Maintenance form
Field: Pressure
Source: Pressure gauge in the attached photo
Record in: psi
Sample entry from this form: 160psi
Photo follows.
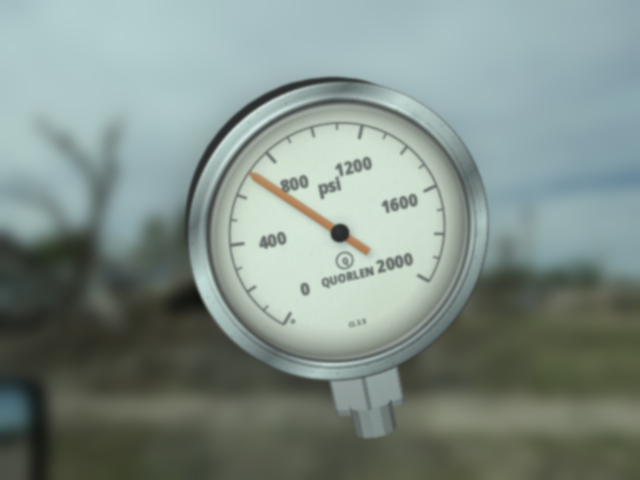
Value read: 700psi
